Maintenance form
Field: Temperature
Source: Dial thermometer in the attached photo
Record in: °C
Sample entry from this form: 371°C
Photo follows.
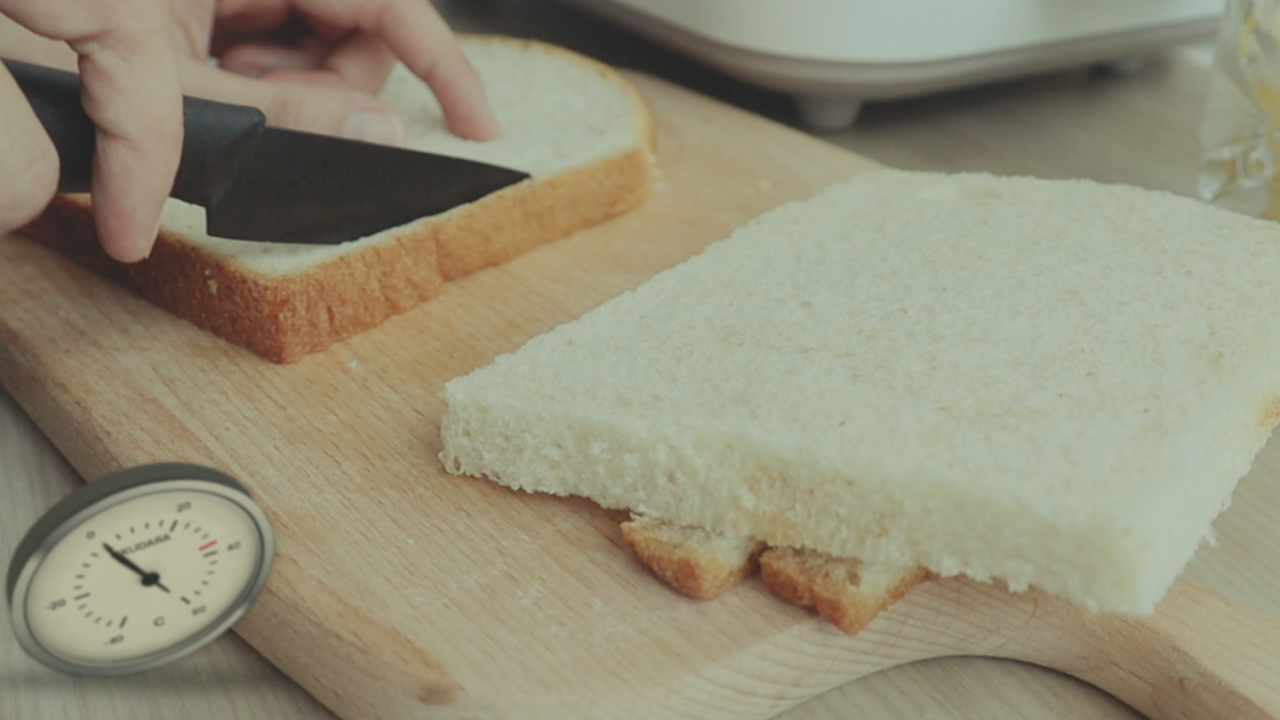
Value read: 0°C
